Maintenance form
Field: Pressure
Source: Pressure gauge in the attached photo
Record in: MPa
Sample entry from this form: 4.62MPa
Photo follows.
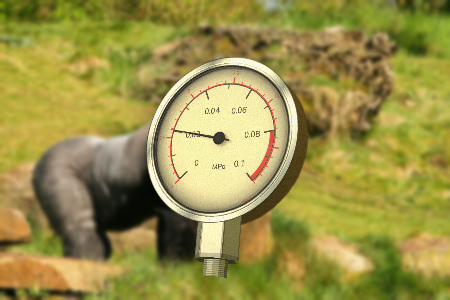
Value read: 0.02MPa
